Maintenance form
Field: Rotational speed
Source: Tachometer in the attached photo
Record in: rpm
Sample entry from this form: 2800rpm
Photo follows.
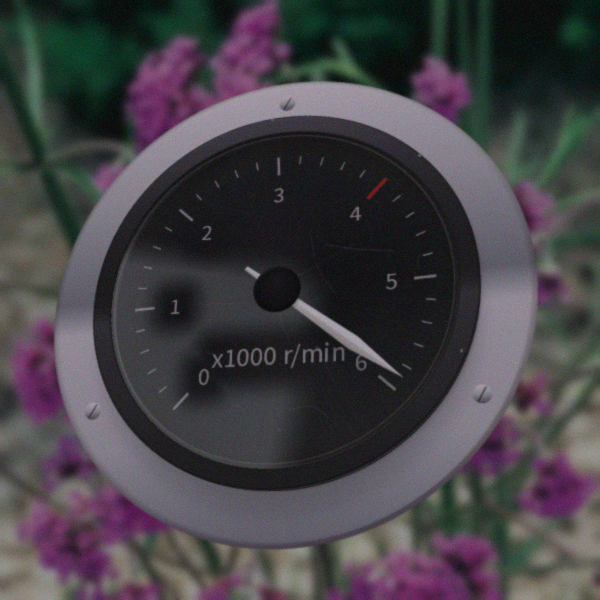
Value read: 5900rpm
